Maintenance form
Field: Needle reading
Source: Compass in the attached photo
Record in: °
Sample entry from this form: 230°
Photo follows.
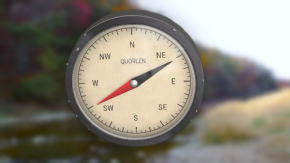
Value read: 240°
